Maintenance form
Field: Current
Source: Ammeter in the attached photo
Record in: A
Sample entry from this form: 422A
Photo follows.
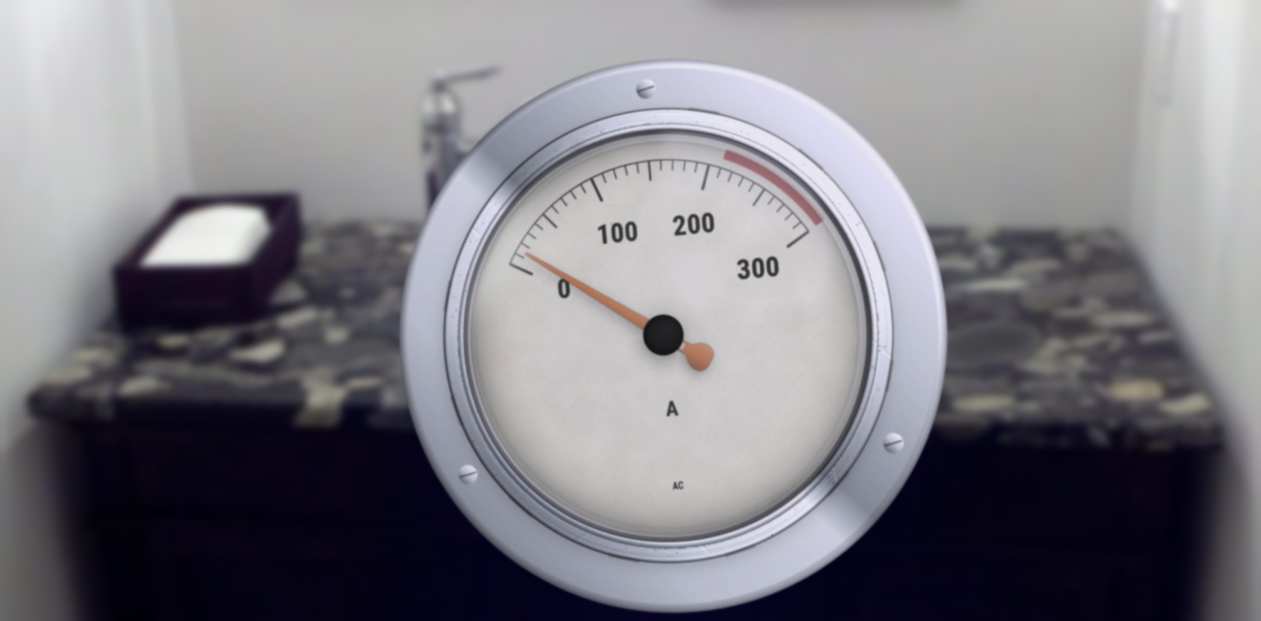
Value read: 15A
